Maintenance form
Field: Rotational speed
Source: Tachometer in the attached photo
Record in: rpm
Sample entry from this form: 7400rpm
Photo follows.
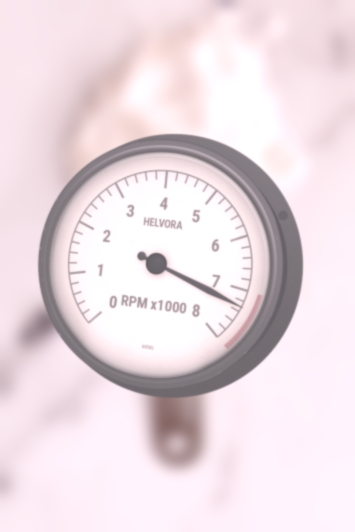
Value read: 7300rpm
